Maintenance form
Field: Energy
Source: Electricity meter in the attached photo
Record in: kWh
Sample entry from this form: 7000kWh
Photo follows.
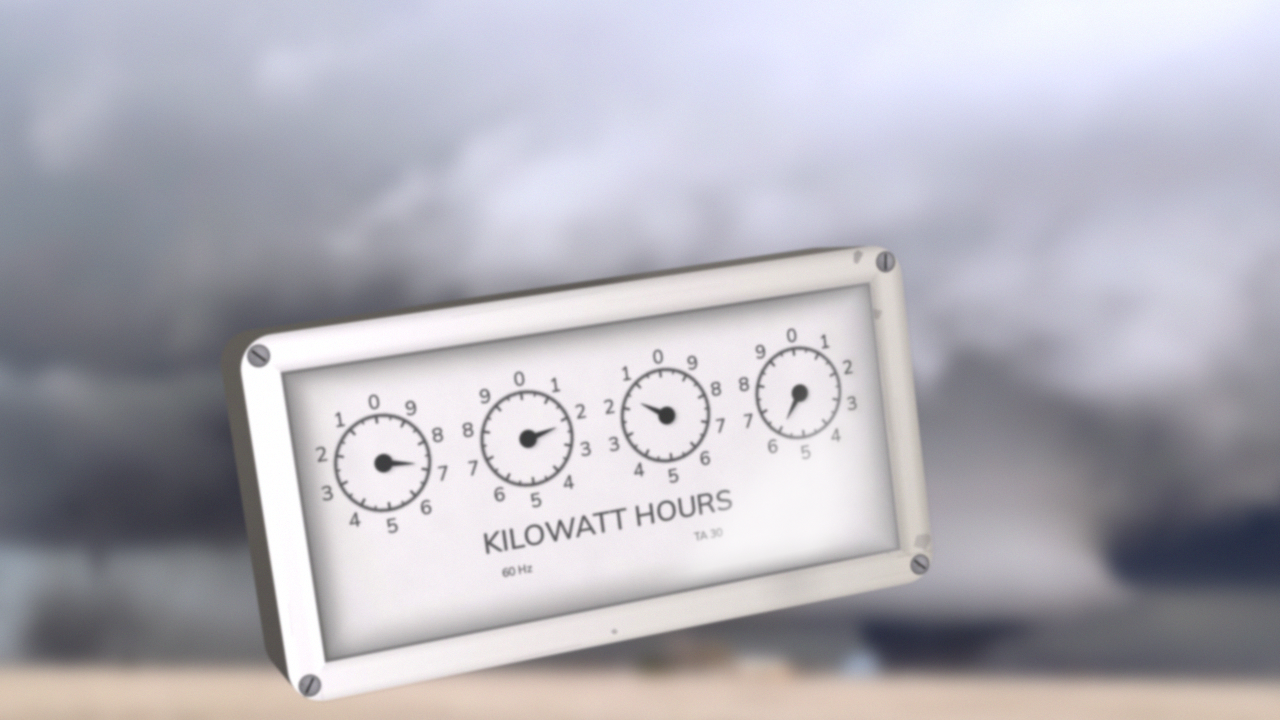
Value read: 7216kWh
